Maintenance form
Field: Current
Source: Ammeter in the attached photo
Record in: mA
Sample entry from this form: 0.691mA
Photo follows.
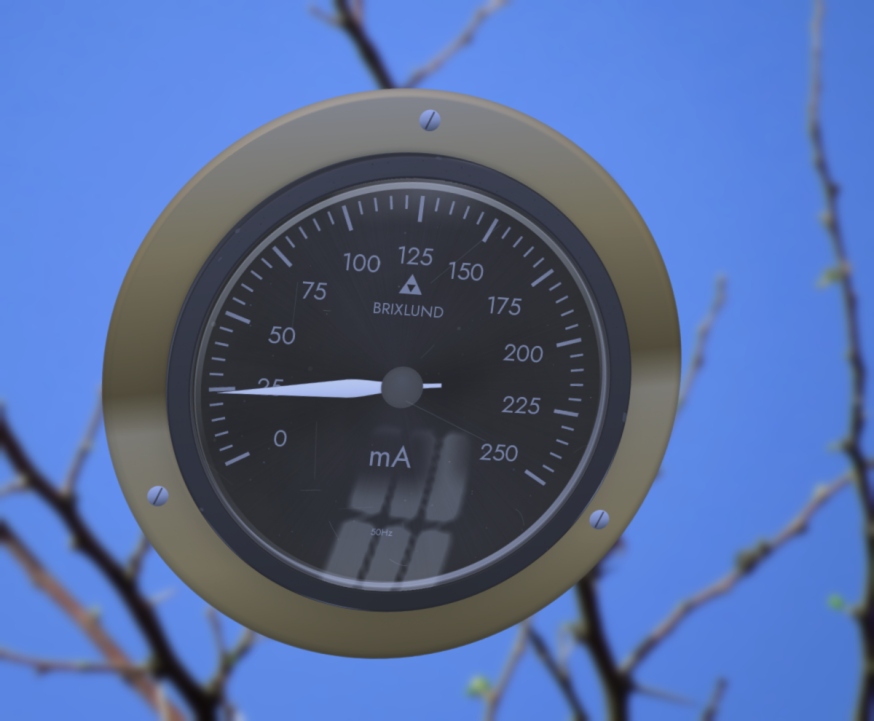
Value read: 25mA
